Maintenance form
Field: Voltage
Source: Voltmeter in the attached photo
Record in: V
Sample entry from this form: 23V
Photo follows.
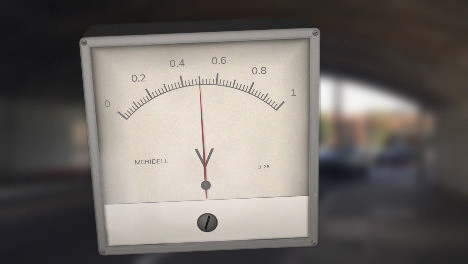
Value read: 0.5V
